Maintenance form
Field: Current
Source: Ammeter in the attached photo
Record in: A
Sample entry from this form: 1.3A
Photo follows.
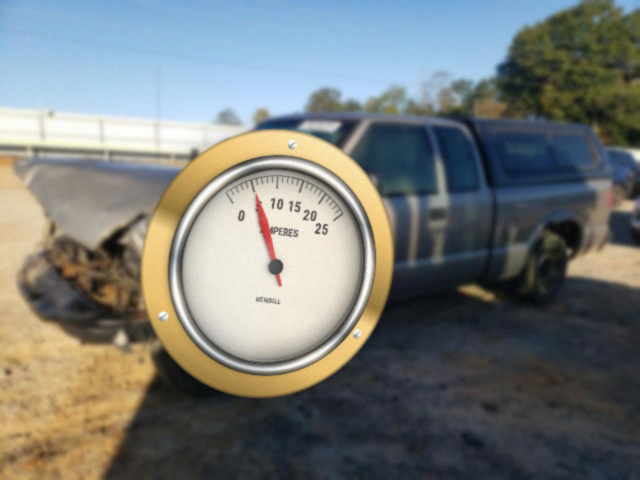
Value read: 5A
